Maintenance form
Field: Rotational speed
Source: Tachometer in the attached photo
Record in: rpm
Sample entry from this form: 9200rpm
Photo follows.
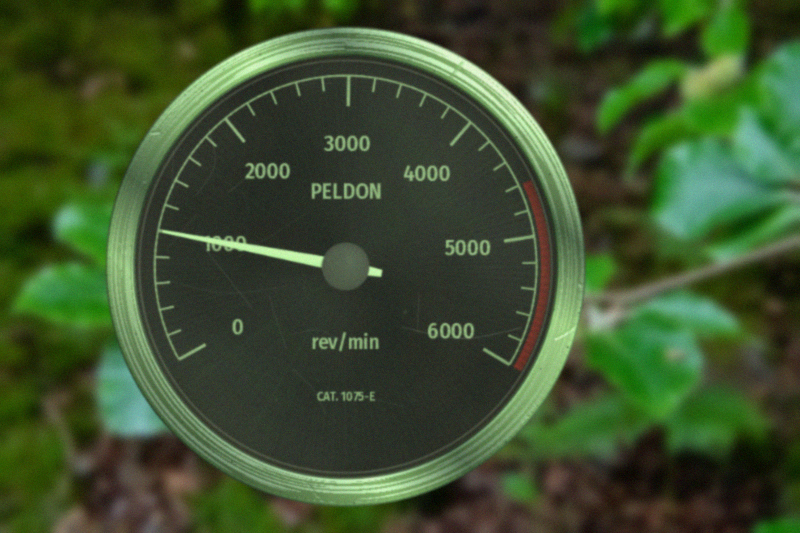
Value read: 1000rpm
